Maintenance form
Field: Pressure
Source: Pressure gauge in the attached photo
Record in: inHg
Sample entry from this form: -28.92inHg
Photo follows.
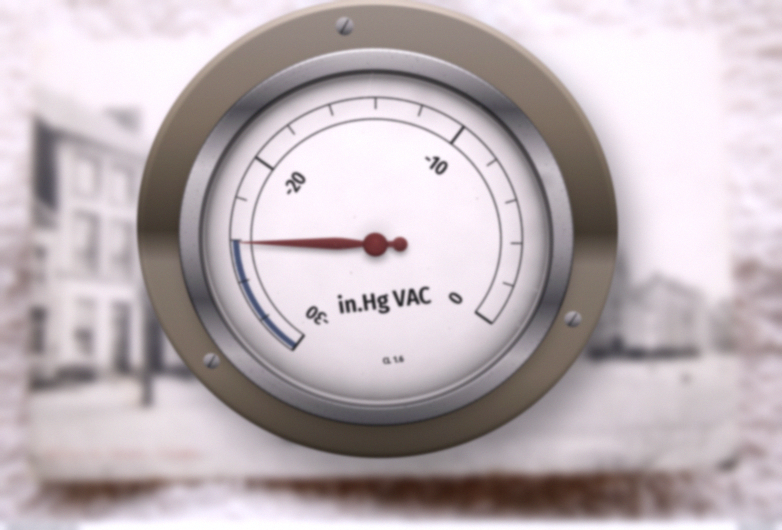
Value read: -24inHg
